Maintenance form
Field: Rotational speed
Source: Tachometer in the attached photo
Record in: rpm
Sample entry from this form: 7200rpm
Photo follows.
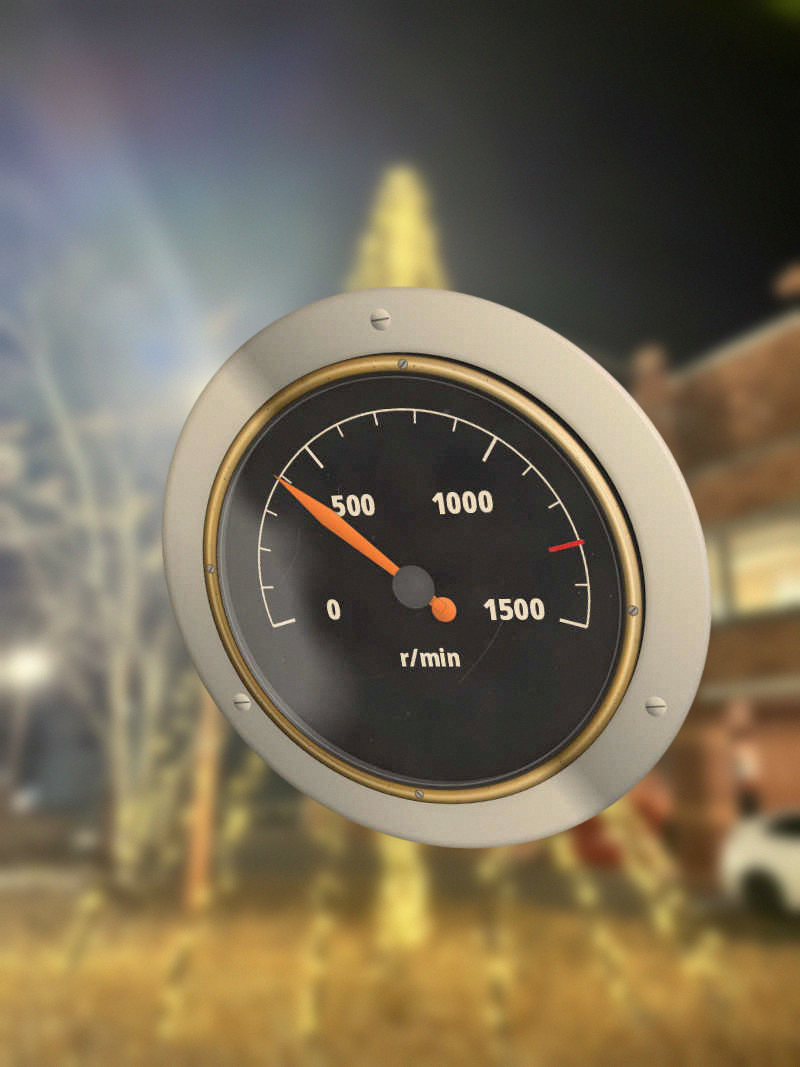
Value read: 400rpm
